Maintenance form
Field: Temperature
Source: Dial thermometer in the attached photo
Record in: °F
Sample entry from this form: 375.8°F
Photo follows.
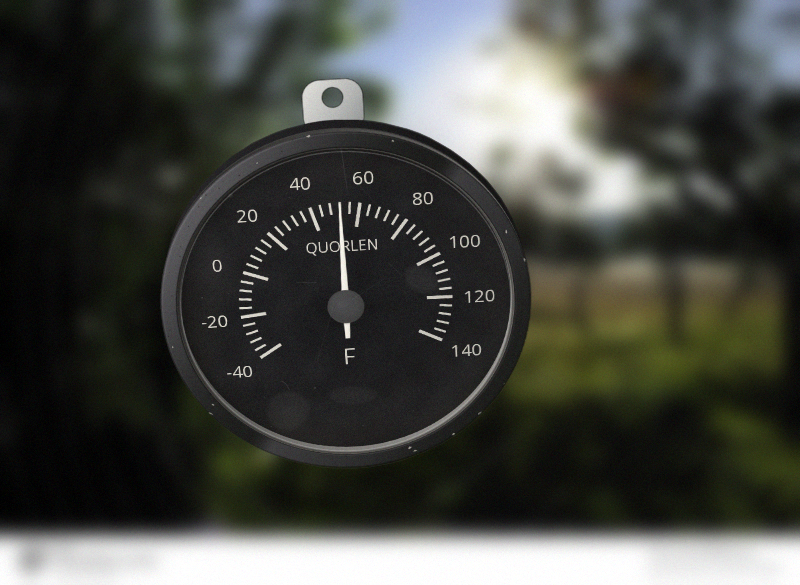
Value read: 52°F
